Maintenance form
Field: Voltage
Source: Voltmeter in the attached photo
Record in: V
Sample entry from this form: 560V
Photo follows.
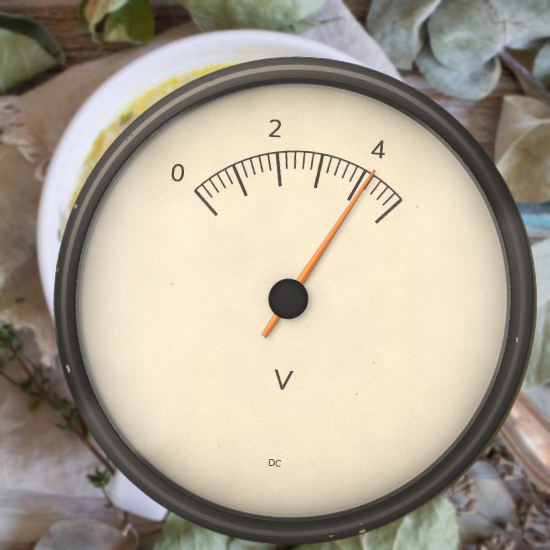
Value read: 4.2V
